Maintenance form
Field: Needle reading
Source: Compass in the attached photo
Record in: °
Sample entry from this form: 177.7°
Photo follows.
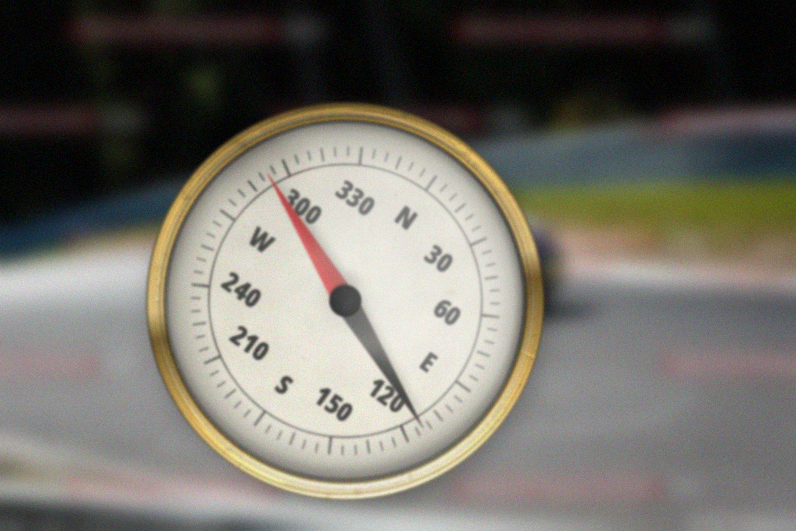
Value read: 292.5°
